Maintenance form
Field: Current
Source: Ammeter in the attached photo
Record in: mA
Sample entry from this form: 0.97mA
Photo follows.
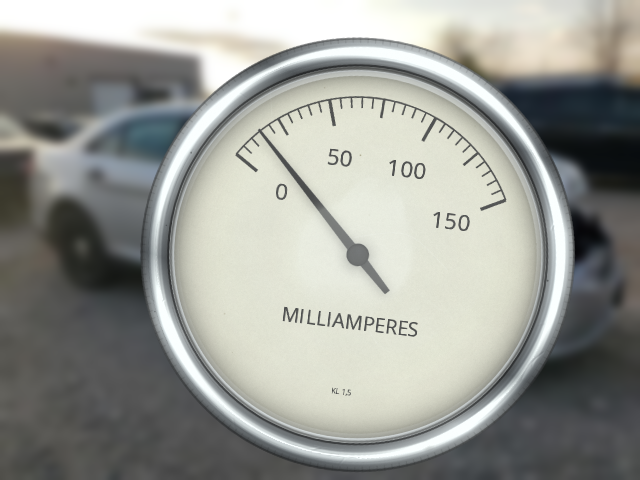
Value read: 15mA
